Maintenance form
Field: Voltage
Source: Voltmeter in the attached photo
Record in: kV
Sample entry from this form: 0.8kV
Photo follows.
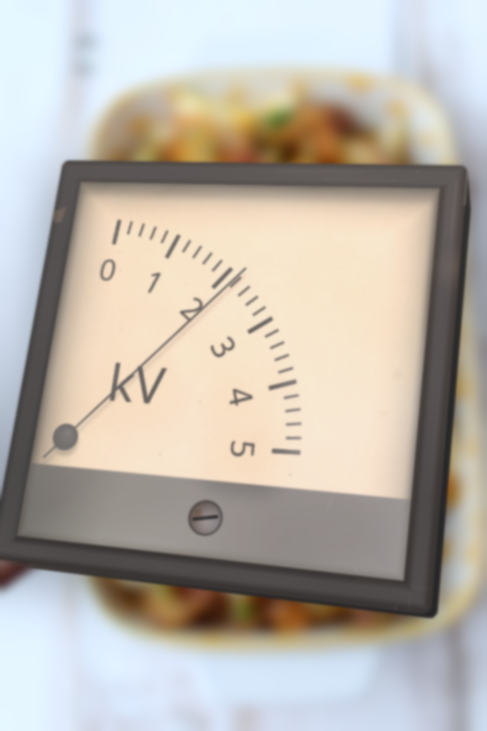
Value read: 2.2kV
